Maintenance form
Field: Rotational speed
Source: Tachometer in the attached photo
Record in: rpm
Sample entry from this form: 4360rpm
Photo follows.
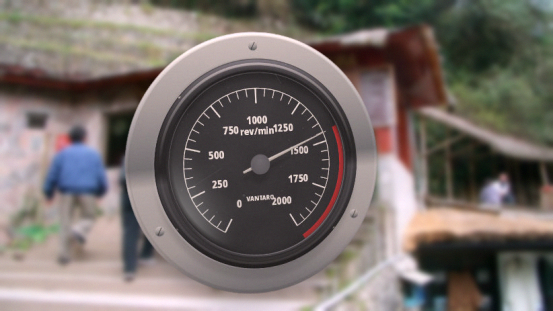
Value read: 1450rpm
